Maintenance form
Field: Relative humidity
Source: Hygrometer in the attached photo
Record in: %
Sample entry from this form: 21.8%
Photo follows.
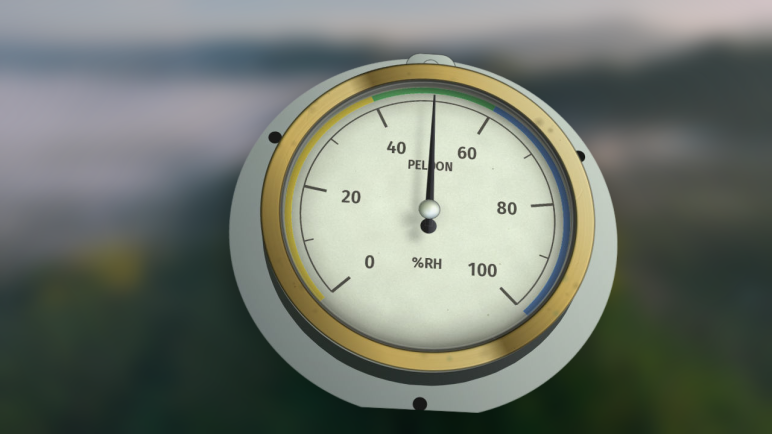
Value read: 50%
